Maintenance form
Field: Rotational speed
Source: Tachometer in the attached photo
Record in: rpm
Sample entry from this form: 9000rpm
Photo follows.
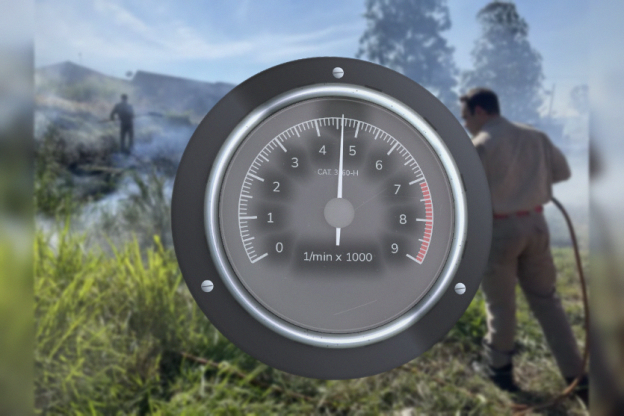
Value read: 4600rpm
